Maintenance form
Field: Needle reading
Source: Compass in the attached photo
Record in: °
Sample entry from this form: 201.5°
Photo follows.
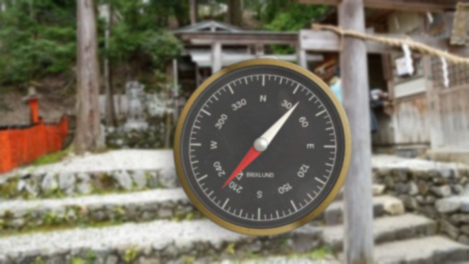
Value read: 220°
